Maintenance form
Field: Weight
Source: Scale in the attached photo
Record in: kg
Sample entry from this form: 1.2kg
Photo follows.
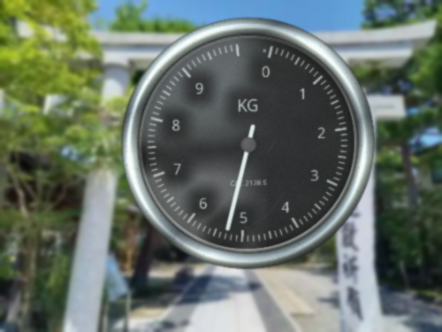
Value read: 5.3kg
